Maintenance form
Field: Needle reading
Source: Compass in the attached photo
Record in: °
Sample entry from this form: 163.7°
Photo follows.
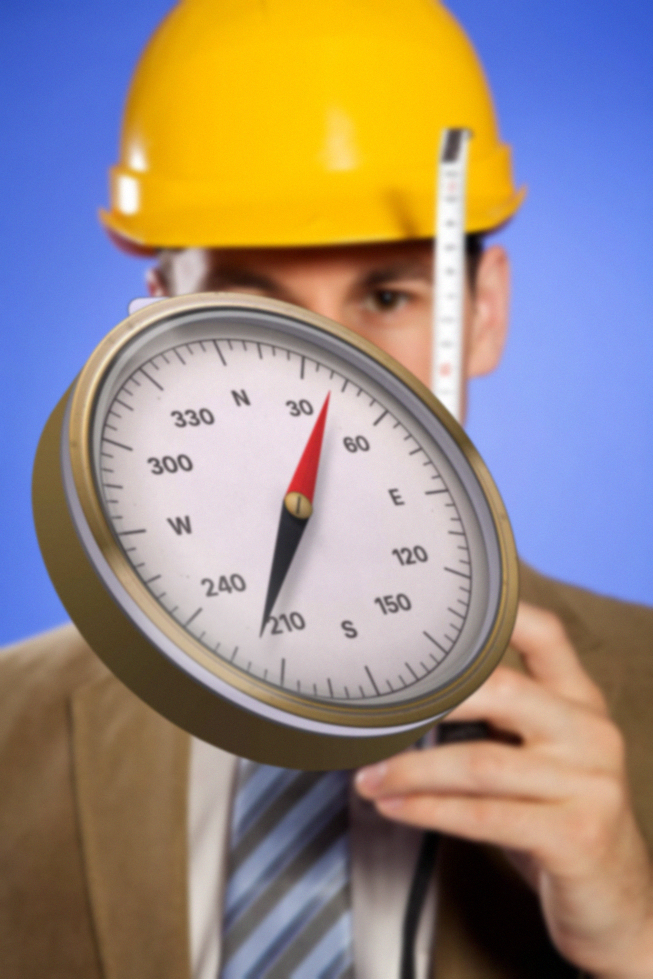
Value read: 40°
